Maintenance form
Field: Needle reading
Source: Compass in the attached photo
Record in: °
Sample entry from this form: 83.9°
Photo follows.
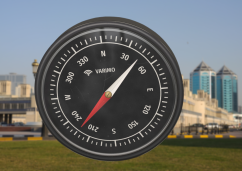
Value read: 225°
